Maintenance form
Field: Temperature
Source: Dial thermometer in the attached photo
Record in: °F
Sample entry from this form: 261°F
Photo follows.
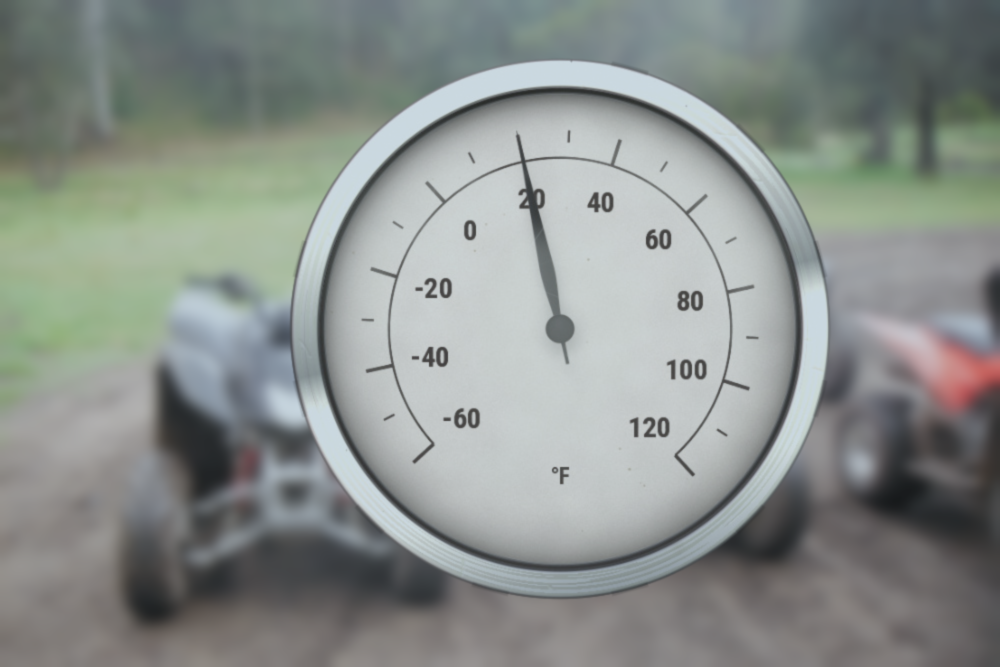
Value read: 20°F
